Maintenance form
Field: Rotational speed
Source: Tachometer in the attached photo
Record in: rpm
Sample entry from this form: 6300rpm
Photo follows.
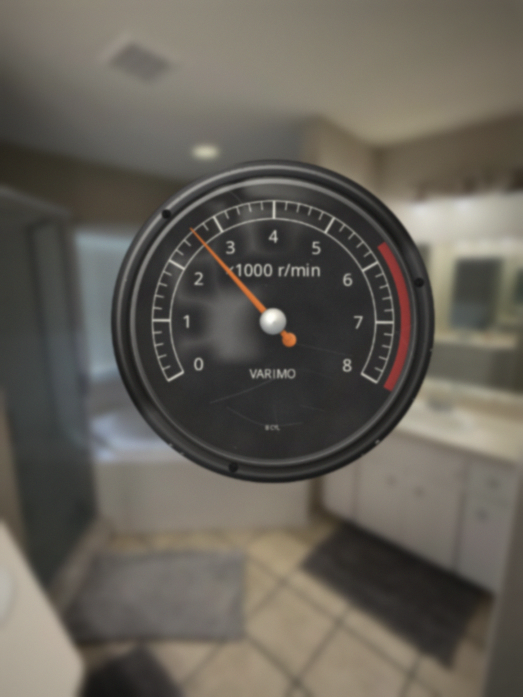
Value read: 2600rpm
